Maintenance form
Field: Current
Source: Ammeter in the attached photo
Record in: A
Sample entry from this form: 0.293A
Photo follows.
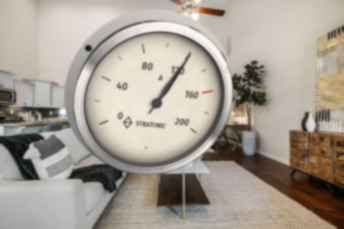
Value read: 120A
